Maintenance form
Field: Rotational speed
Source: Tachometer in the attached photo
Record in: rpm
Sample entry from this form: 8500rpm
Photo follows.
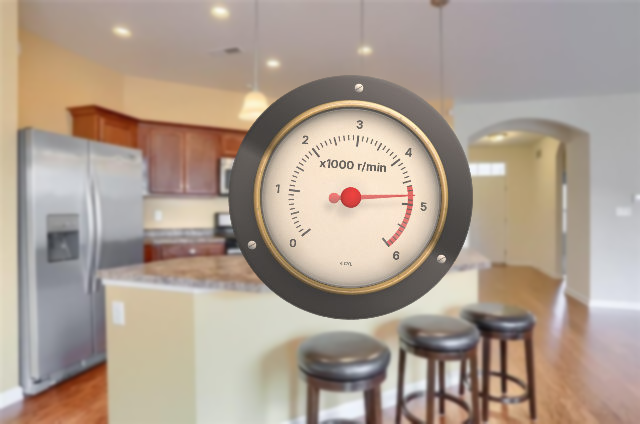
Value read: 4800rpm
